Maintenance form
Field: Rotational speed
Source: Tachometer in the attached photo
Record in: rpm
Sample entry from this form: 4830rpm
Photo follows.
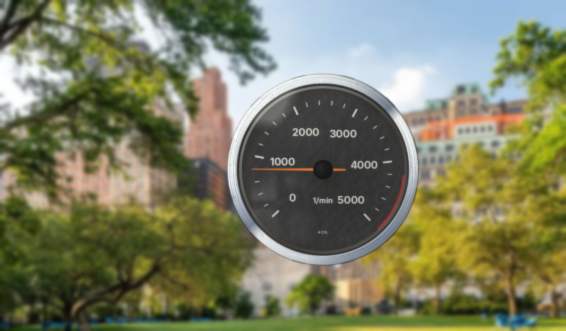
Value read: 800rpm
